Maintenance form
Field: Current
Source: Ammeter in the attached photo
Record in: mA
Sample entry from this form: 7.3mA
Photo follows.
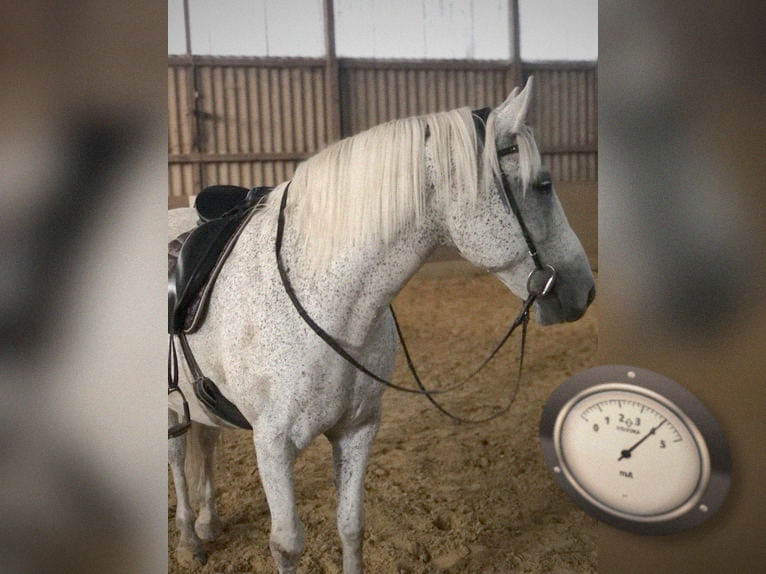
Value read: 4mA
